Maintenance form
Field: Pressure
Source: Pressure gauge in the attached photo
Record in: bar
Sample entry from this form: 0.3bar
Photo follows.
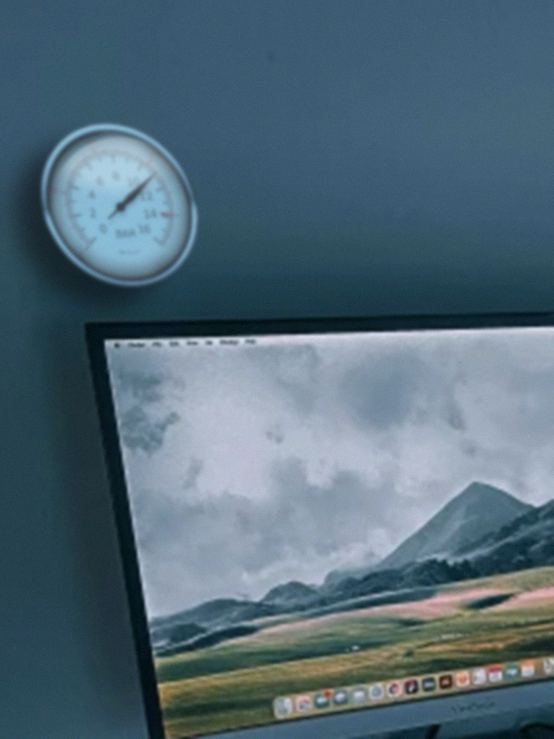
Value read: 11bar
